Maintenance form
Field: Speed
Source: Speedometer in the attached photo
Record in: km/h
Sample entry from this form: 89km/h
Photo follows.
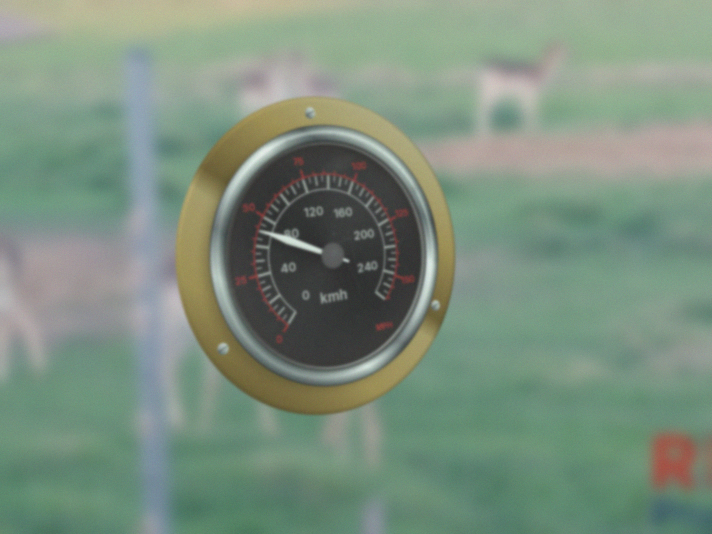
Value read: 70km/h
